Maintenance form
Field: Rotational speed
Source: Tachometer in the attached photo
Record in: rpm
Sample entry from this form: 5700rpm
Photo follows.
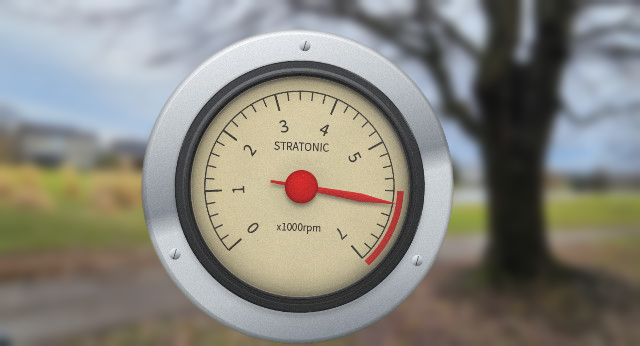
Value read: 6000rpm
